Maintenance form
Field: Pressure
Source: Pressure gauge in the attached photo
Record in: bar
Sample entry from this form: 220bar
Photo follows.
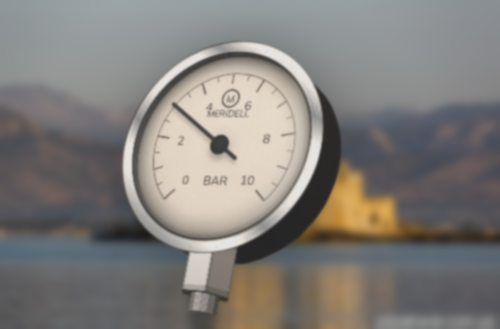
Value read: 3bar
